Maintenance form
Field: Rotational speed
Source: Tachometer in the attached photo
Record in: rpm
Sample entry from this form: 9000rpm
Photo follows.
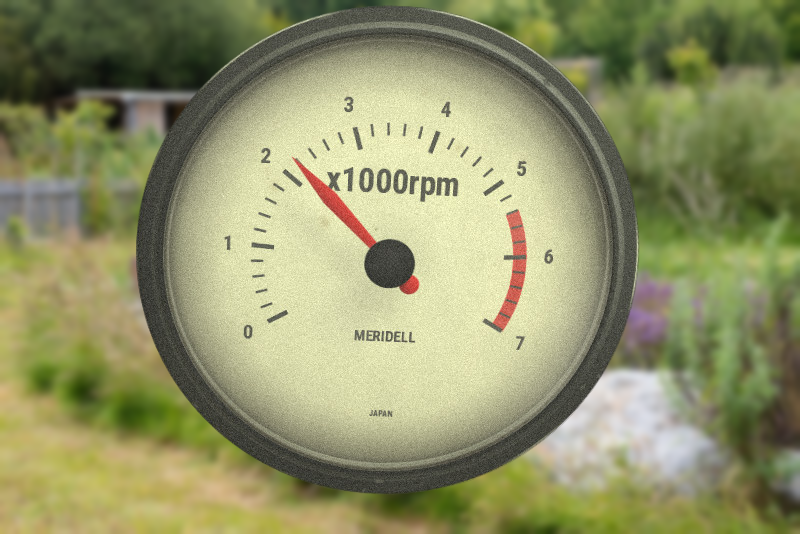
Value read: 2200rpm
